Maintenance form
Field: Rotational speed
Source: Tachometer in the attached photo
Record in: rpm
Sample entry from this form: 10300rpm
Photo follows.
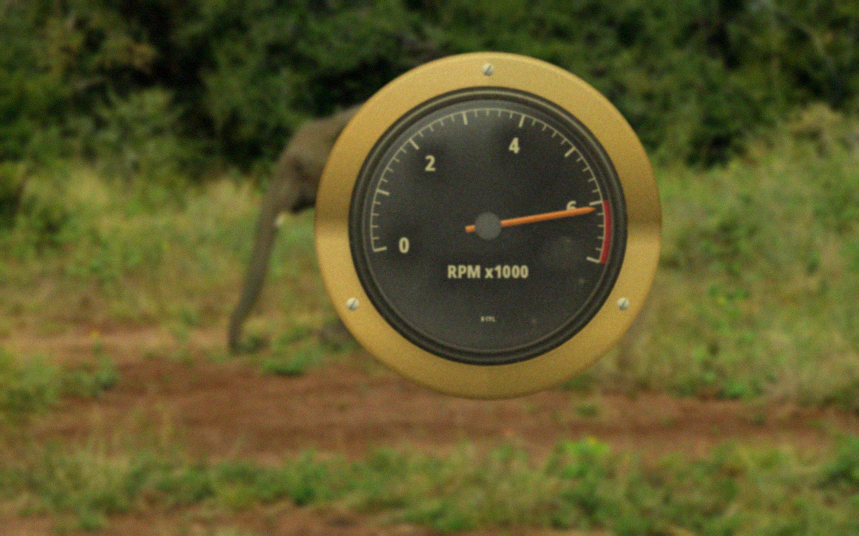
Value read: 6100rpm
